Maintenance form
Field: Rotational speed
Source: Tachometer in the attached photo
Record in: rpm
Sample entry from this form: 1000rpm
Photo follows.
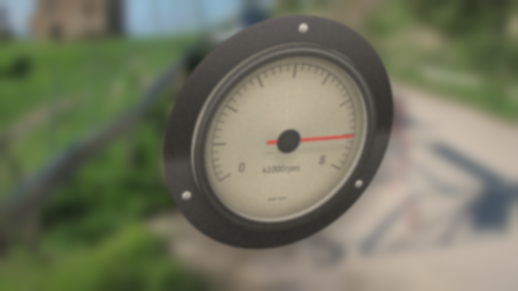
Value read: 7000rpm
